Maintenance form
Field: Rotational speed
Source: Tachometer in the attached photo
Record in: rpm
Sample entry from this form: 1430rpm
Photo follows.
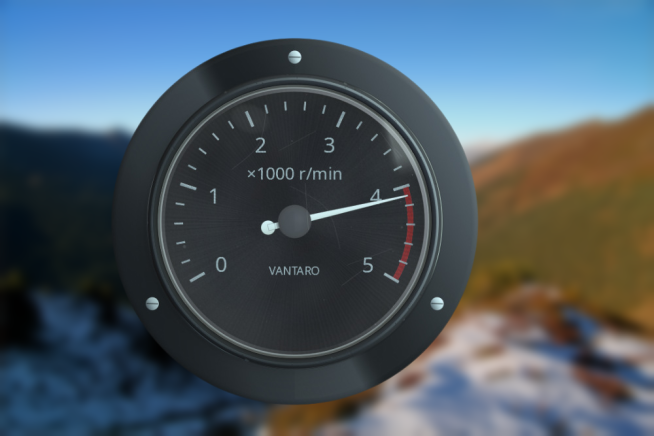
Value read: 4100rpm
